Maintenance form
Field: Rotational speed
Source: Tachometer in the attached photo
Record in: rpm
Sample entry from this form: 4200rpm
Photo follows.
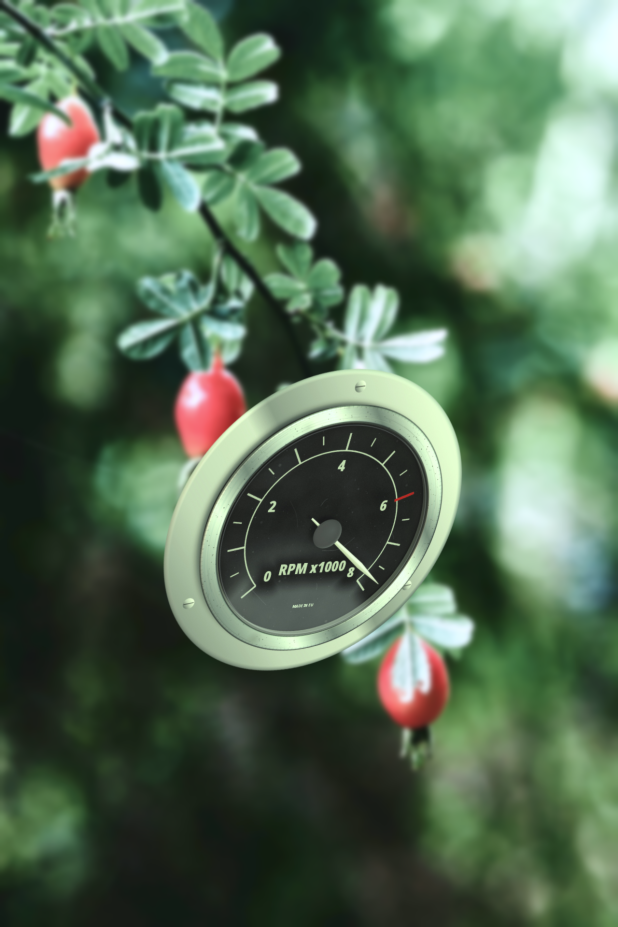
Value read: 7750rpm
